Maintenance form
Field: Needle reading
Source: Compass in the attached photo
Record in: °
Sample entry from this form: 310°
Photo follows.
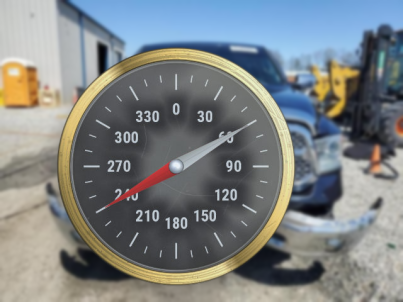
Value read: 240°
